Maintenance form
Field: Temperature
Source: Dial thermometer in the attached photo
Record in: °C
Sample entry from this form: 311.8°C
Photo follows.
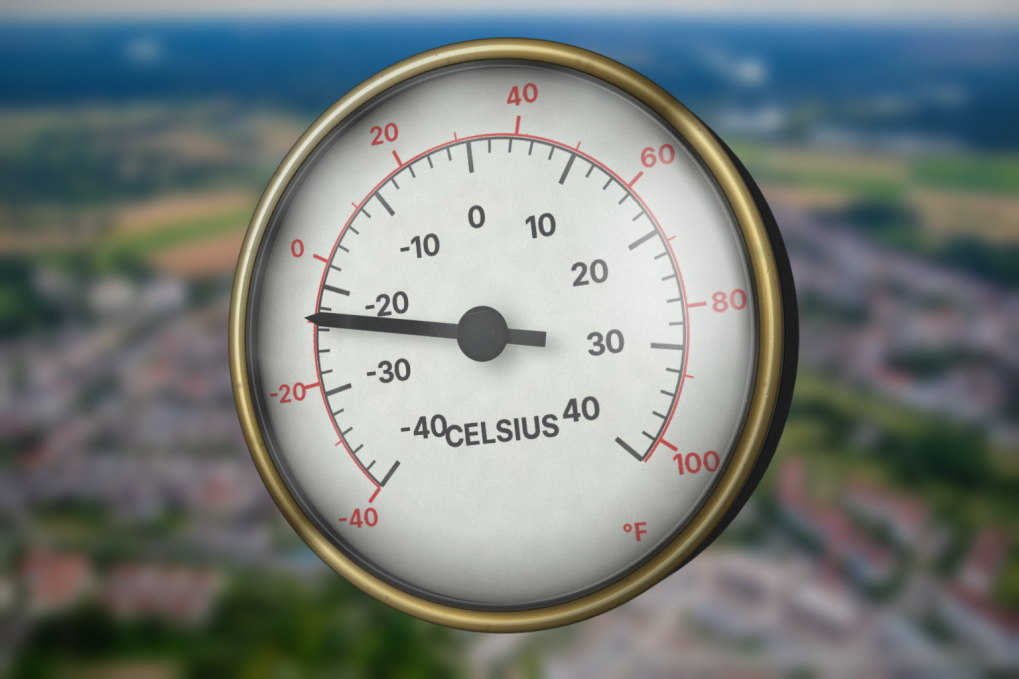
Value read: -23°C
